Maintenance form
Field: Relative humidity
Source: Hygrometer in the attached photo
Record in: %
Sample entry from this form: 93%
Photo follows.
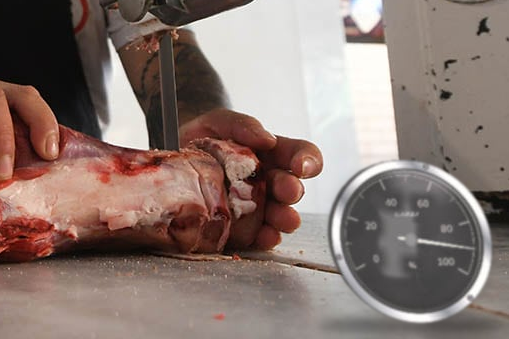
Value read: 90%
